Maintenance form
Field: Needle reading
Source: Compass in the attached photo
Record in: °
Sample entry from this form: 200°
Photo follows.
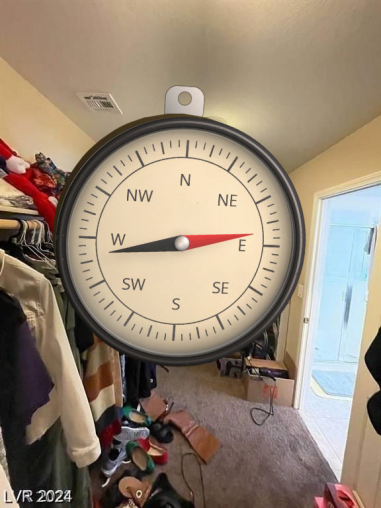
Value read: 80°
